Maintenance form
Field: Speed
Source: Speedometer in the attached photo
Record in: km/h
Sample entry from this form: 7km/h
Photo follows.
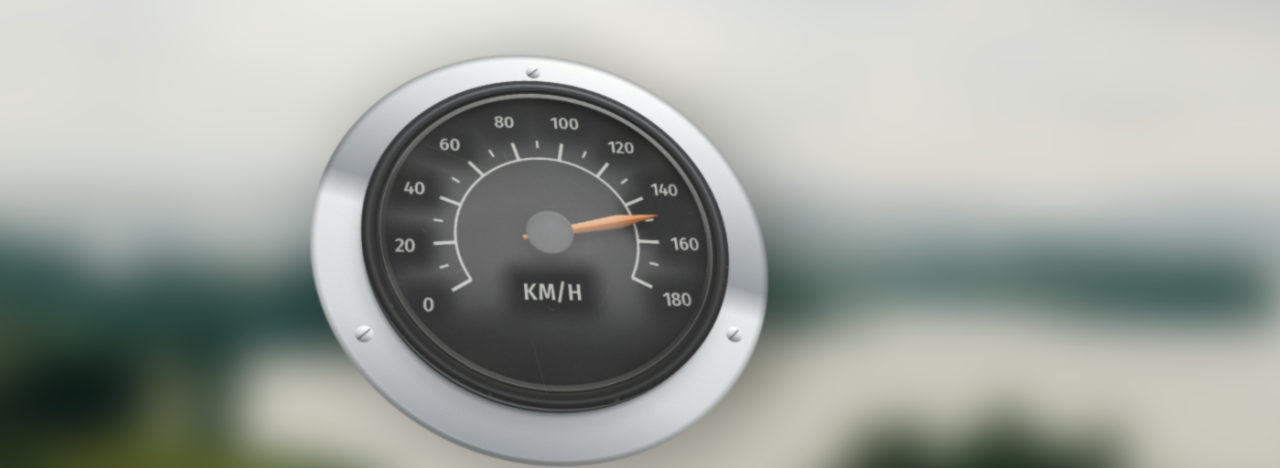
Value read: 150km/h
